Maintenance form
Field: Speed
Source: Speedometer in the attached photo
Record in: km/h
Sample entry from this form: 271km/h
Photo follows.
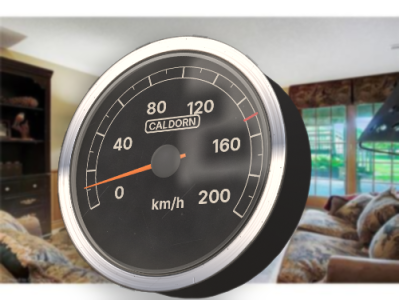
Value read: 10km/h
